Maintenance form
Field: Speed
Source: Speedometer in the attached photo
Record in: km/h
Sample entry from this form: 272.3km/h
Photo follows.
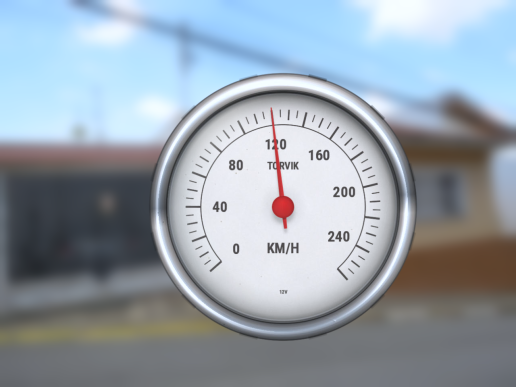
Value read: 120km/h
